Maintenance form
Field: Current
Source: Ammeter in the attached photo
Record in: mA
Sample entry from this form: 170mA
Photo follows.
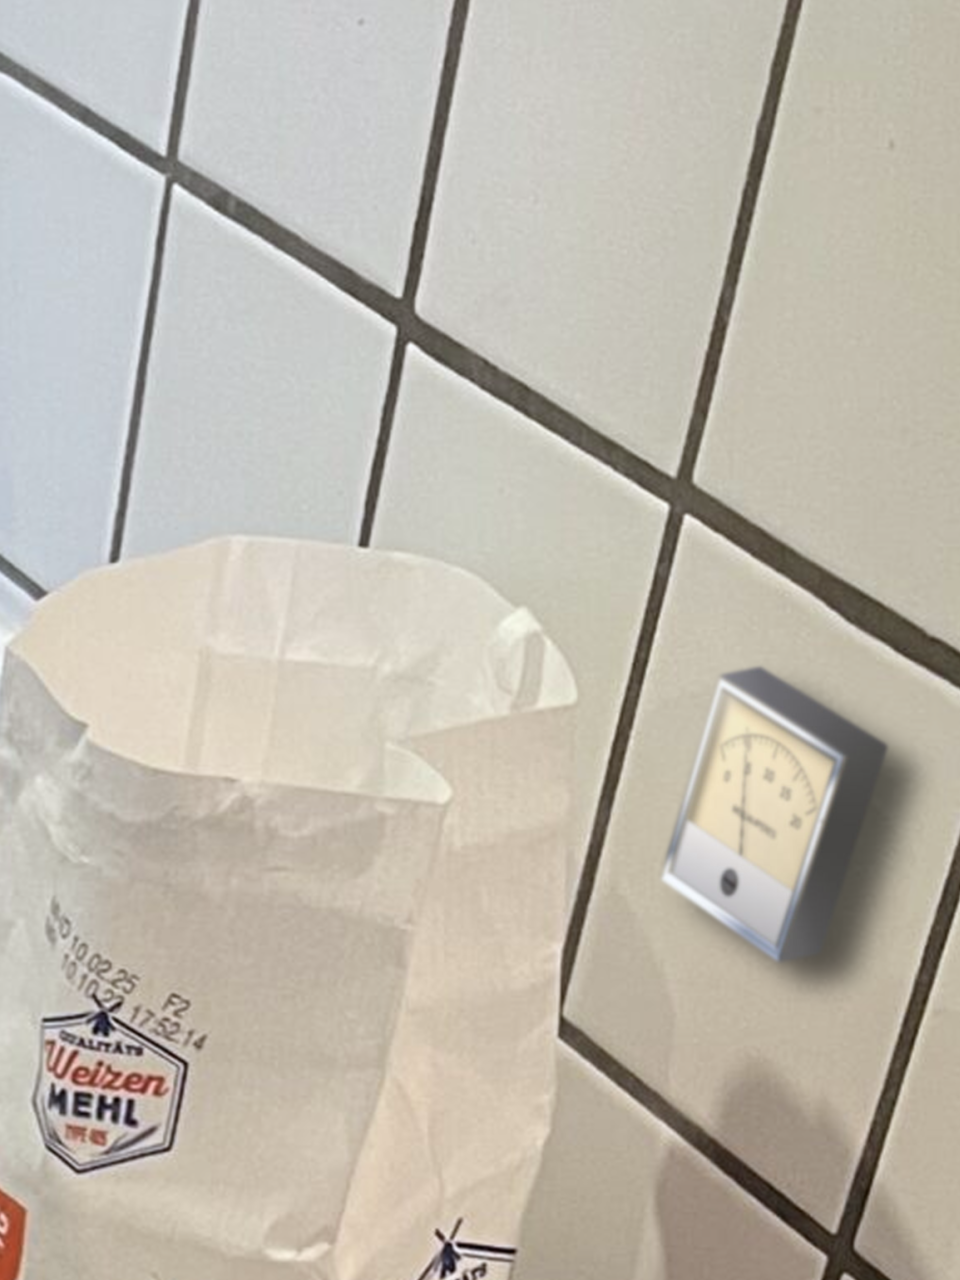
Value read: 5mA
